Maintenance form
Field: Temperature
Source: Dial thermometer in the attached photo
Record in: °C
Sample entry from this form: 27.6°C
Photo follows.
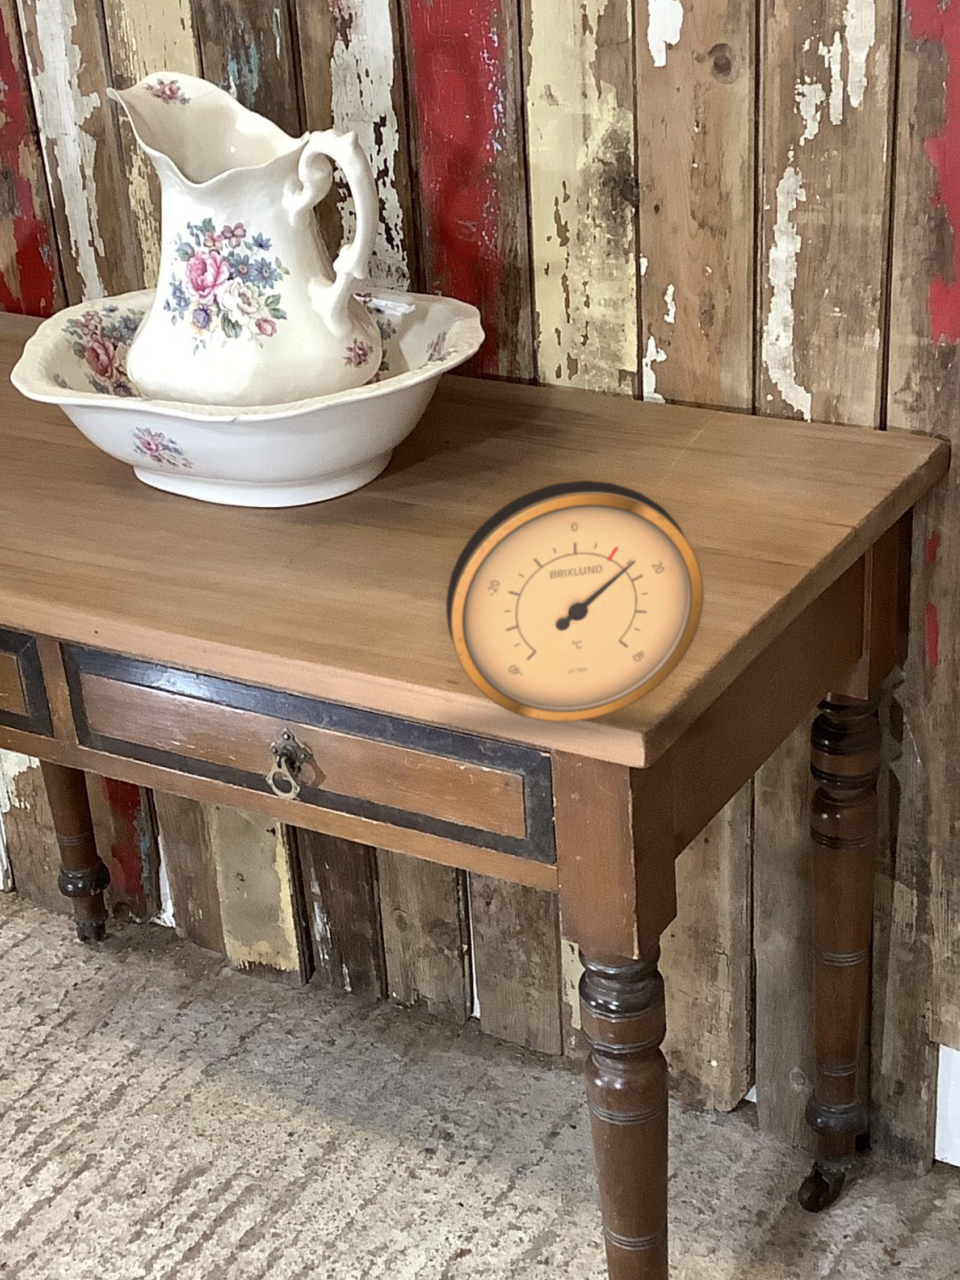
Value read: 15°C
